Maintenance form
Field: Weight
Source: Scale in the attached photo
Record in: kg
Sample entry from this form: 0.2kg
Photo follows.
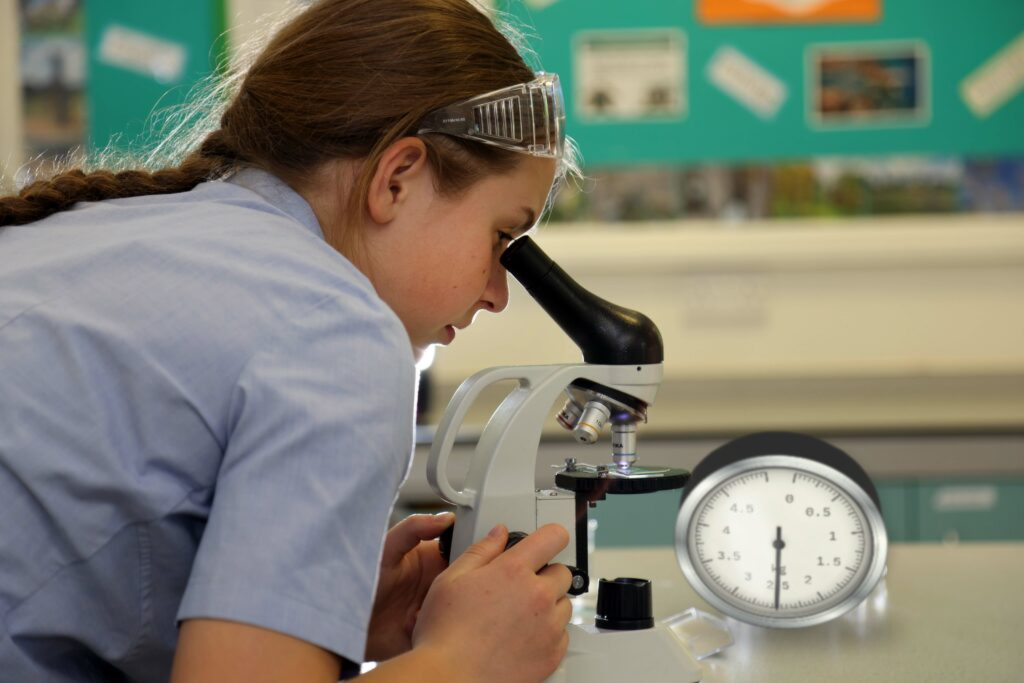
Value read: 2.5kg
